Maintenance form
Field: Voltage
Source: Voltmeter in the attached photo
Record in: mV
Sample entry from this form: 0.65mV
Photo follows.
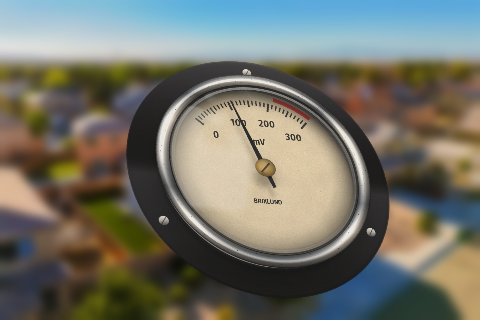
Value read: 100mV
